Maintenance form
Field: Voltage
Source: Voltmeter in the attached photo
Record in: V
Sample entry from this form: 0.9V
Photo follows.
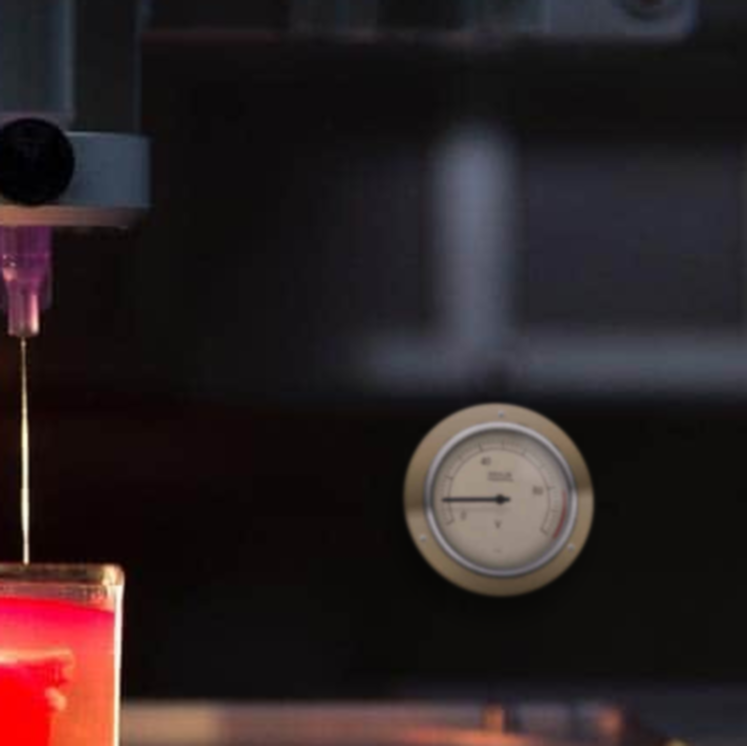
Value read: 10V
